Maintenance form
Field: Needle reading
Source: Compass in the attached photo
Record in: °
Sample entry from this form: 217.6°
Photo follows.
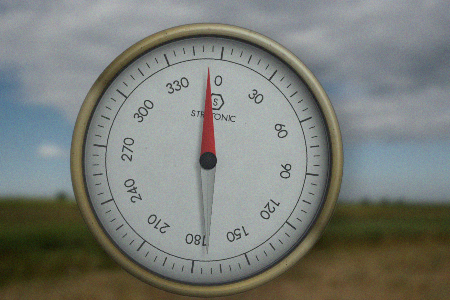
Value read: 352.5°
